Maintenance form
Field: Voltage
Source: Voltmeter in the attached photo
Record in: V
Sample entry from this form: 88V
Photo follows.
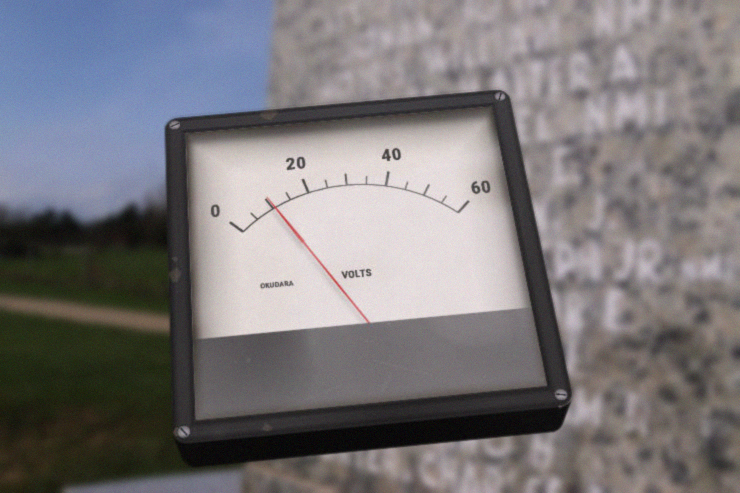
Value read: 10V
